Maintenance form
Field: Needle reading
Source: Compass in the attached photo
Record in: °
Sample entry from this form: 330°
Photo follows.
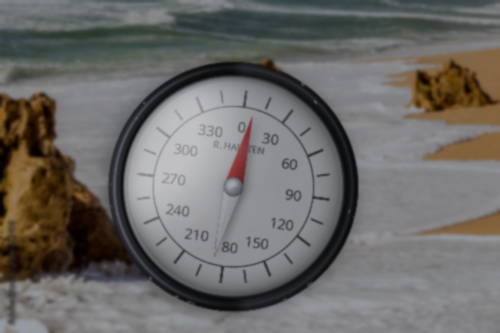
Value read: 7.5°
